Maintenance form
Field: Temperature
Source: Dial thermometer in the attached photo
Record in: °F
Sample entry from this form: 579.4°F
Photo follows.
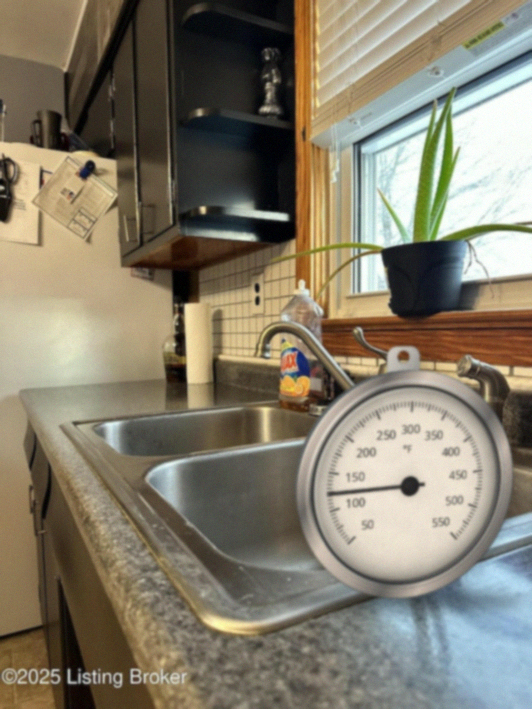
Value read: 125°F
